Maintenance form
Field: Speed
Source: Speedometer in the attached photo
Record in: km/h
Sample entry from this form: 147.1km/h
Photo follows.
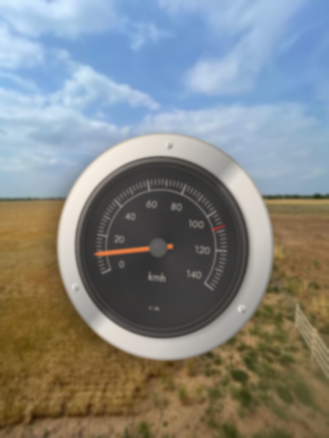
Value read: 10km/h
